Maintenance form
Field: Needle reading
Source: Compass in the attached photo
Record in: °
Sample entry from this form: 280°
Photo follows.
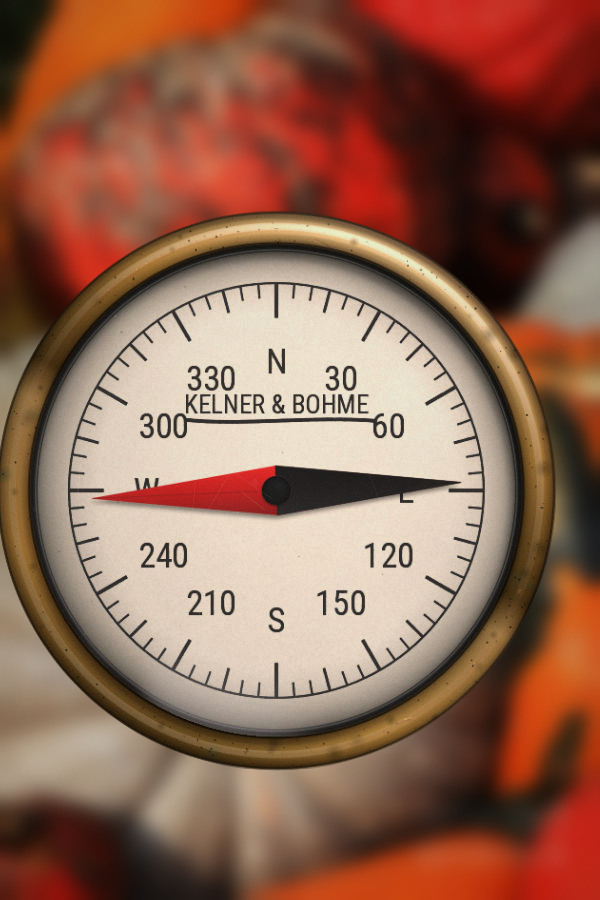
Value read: 267.5°
